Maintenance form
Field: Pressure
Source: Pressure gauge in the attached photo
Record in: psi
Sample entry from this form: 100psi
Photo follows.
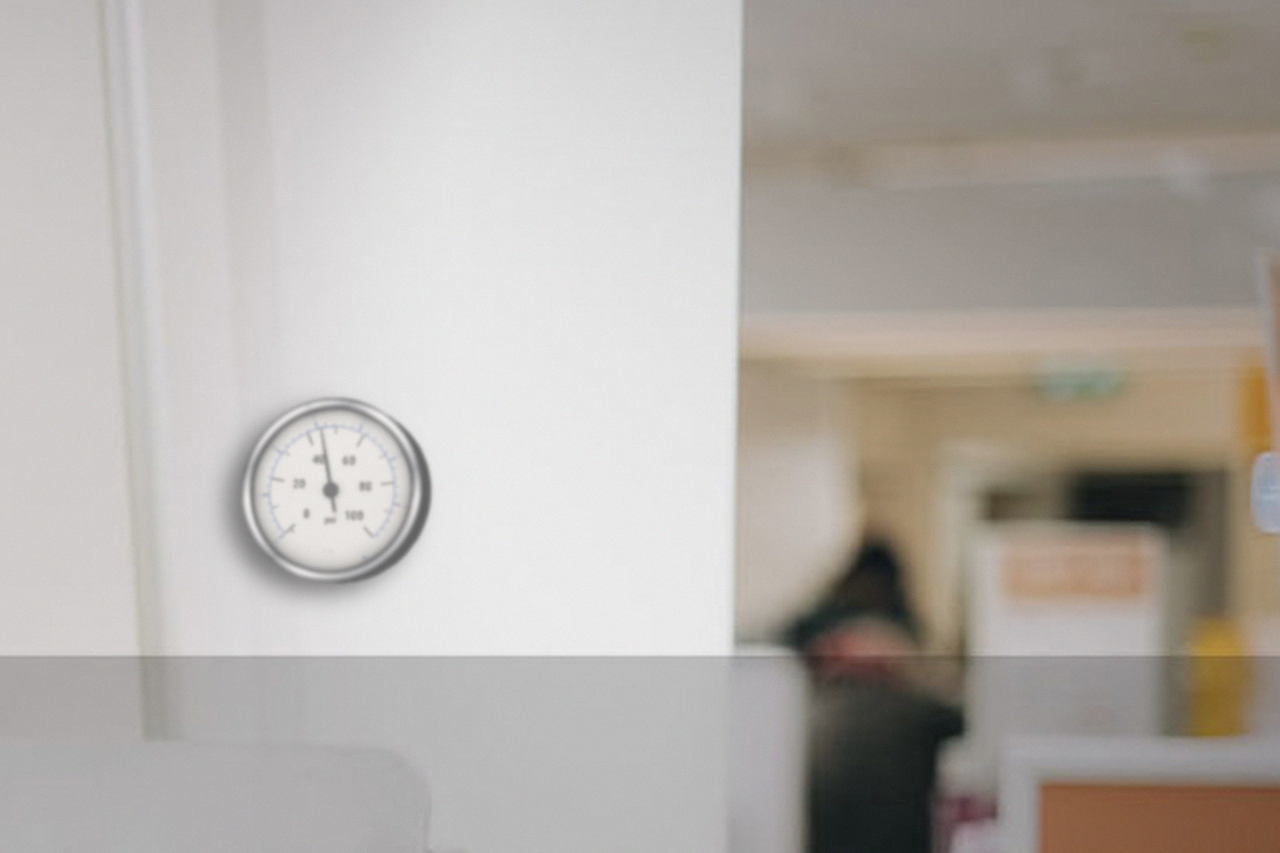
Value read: 45psi
